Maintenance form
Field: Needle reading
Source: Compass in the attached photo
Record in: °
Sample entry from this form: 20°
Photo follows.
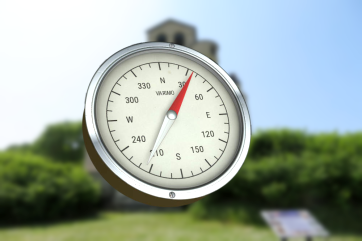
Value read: 35°
